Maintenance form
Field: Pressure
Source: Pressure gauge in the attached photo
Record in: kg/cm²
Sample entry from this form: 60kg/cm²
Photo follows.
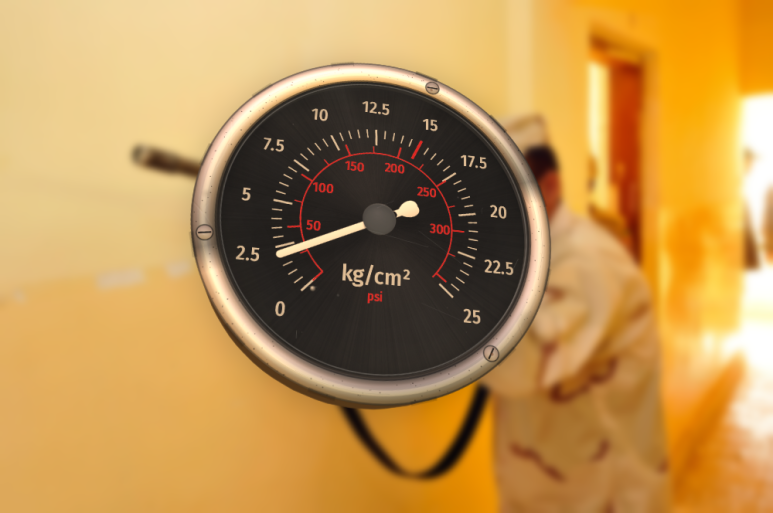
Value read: 2kg/cm²
